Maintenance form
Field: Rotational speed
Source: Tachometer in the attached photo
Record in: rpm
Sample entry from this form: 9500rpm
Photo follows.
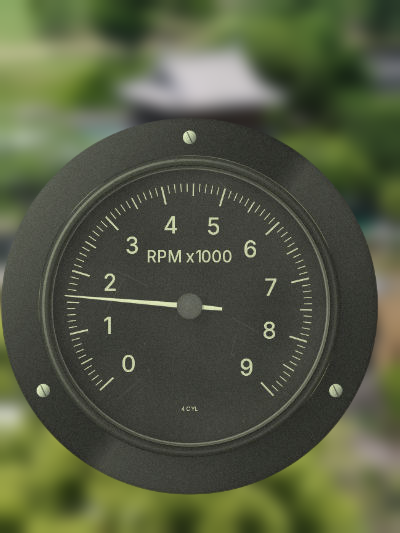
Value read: 1600rpm
